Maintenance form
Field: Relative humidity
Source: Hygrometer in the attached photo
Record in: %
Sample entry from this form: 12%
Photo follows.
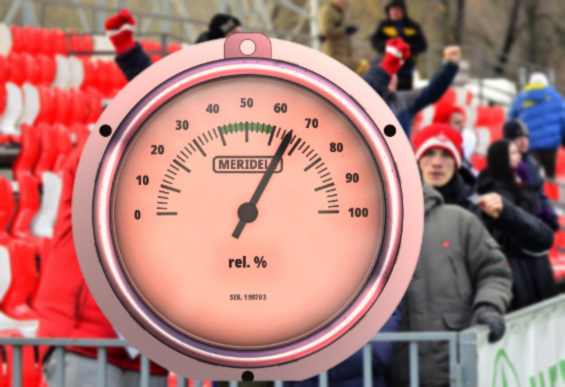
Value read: 66%
